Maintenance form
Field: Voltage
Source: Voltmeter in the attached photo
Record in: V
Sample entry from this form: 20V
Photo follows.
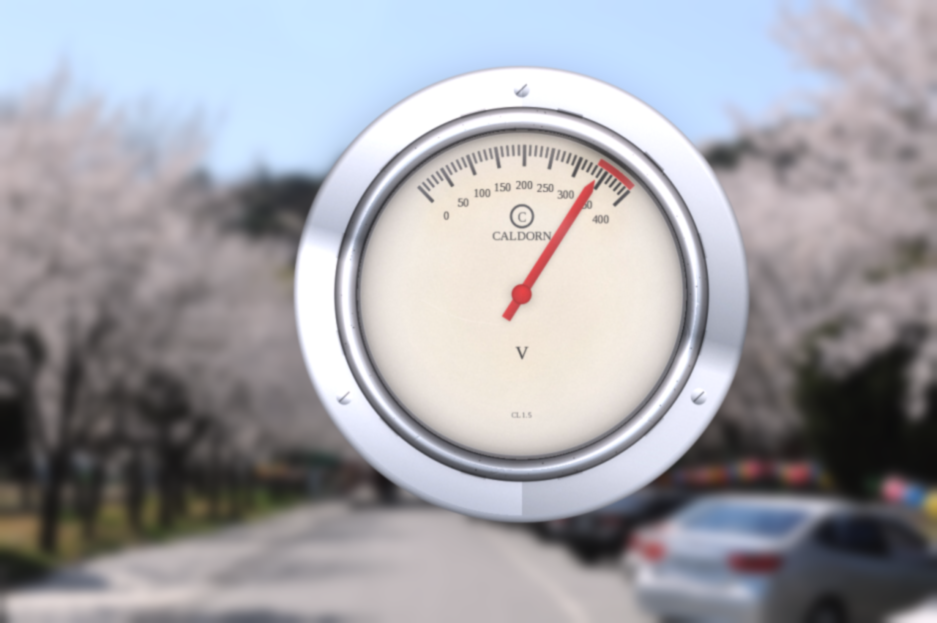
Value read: 340V
